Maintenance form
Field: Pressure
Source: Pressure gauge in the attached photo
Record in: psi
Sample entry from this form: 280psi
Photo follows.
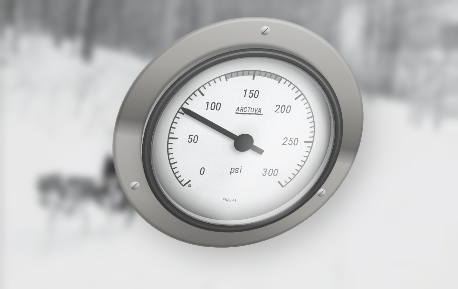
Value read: 80psi
